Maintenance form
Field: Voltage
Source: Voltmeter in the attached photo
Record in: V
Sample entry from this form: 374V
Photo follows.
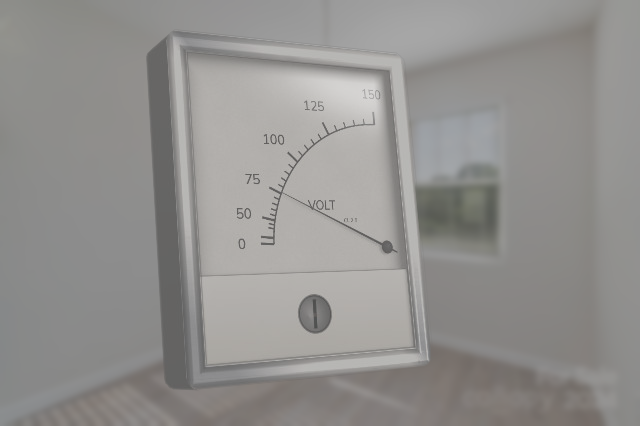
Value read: 75V
